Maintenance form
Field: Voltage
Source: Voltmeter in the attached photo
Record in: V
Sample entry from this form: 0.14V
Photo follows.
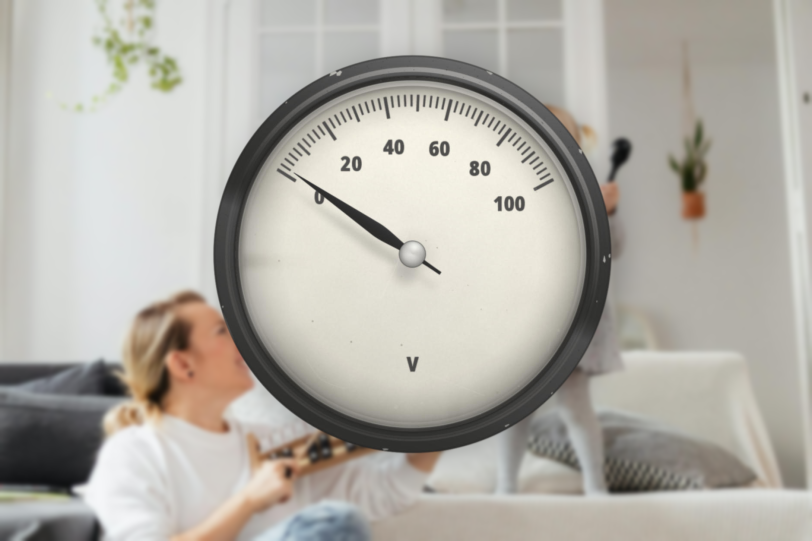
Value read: 2V
